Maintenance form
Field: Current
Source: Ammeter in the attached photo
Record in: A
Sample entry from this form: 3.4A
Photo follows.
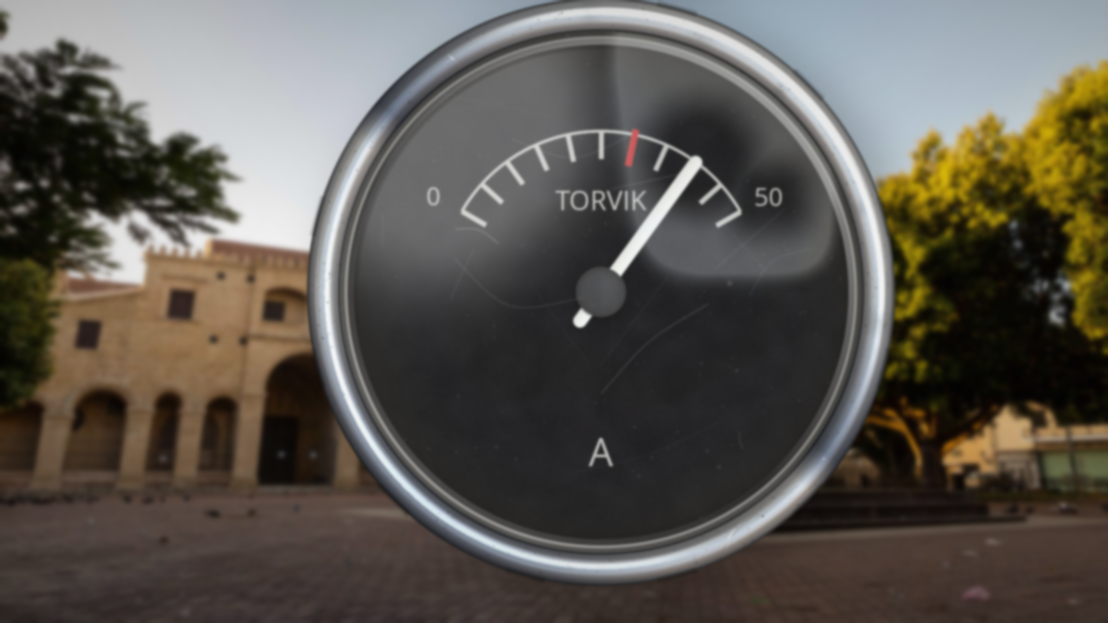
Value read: 40A
